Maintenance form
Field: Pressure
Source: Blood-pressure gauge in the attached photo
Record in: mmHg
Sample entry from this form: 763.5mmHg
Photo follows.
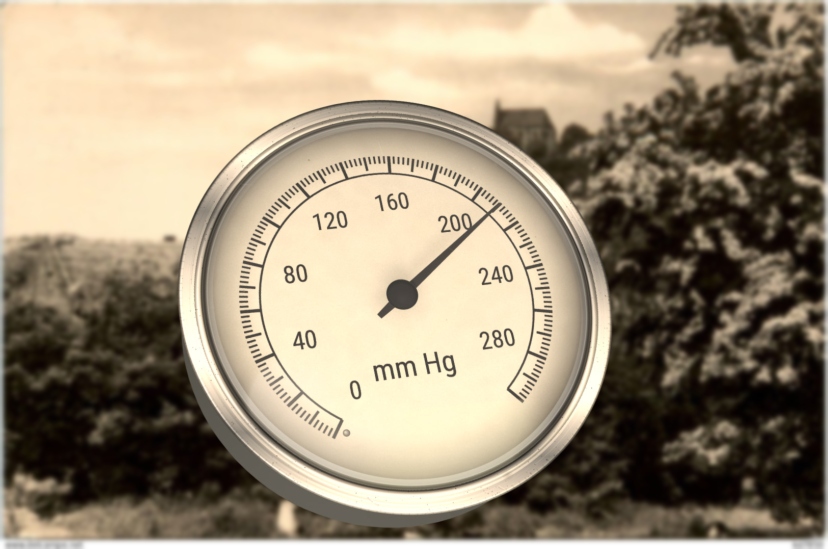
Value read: 210mmHg
